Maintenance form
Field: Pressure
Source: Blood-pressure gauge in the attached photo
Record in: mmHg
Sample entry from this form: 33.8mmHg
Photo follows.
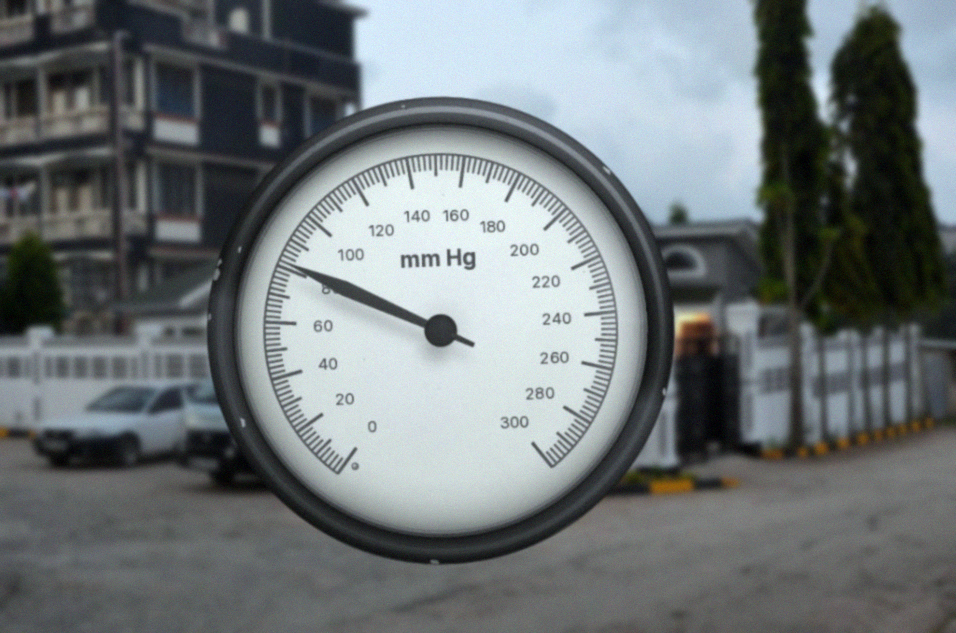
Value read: 82mmHg
